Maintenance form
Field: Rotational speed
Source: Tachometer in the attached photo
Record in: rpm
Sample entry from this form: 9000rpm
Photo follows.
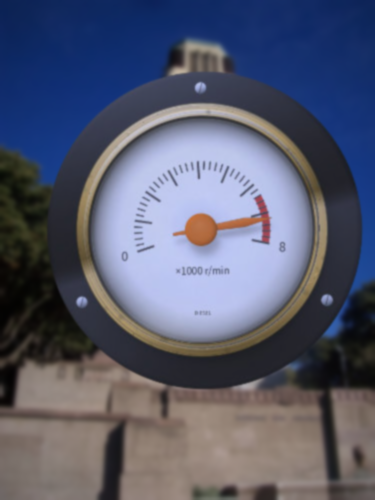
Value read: 7200rpm
